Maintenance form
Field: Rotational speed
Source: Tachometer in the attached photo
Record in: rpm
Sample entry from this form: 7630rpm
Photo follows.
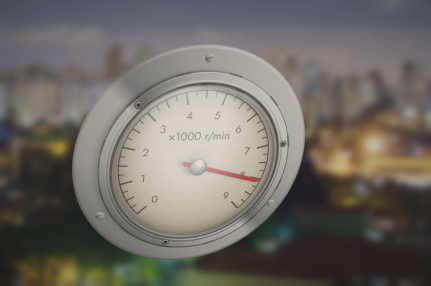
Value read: 8000rpm
